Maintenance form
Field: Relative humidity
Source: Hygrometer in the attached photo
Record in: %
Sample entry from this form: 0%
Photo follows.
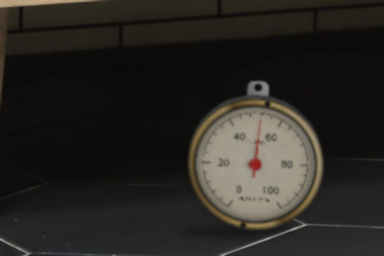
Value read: 52%
